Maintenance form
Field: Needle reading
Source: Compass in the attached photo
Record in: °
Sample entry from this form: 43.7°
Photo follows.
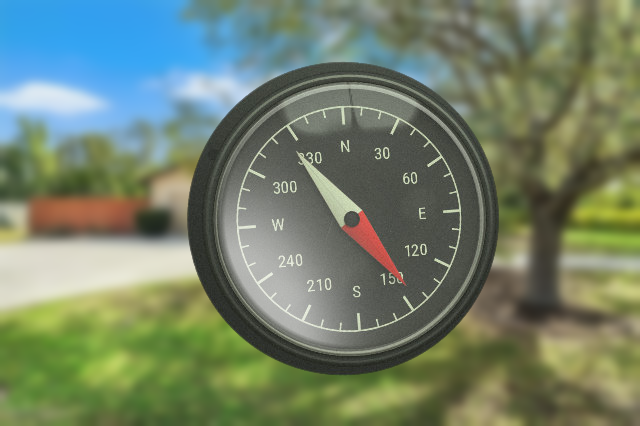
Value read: 145°
